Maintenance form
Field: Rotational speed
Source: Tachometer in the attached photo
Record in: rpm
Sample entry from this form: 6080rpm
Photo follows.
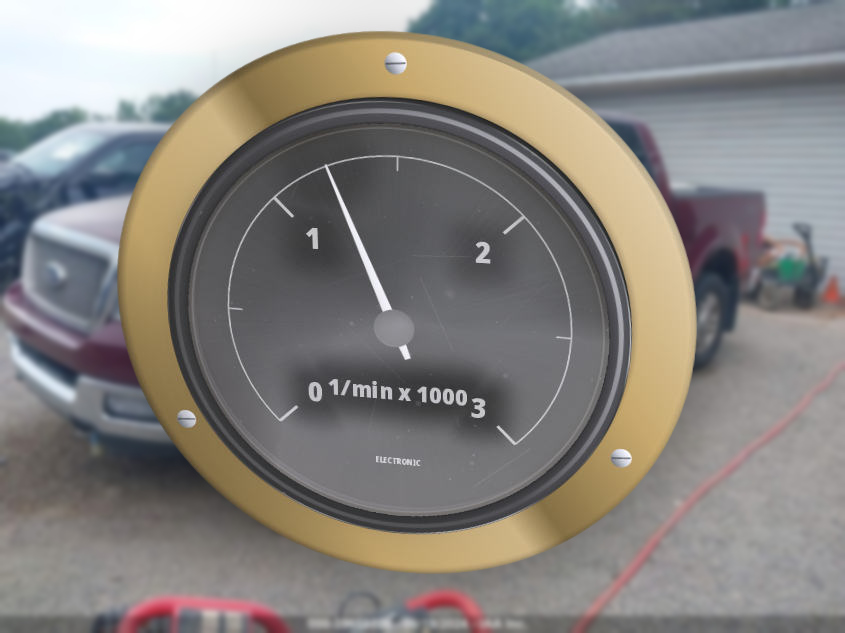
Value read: 1250rpm
